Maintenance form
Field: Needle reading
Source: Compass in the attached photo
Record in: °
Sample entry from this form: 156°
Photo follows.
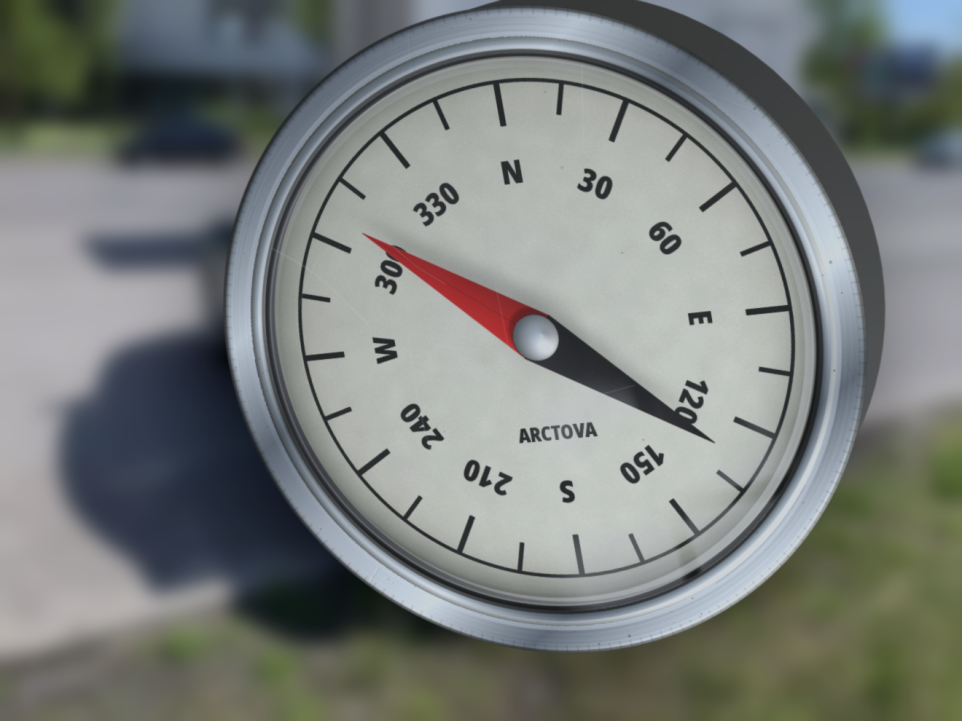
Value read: 307.5°
